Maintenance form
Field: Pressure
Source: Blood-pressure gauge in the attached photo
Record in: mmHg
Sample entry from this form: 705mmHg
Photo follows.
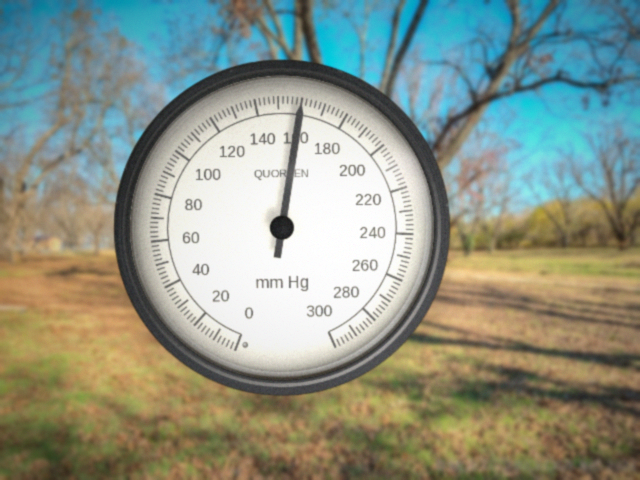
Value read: 160mmHg
